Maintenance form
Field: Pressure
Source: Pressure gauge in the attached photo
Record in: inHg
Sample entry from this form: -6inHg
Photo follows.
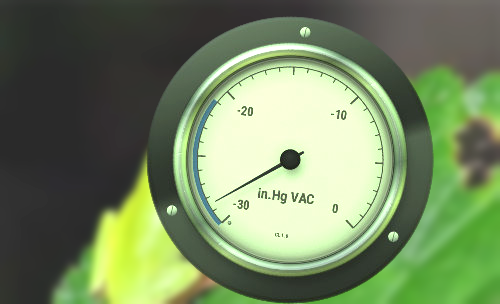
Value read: -28.5inHg
